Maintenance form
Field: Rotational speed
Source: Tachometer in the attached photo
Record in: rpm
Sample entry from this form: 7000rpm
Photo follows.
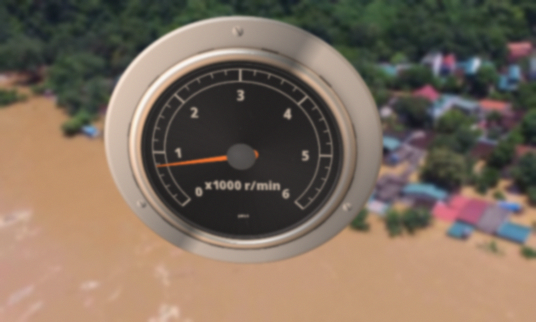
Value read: 800rpm
